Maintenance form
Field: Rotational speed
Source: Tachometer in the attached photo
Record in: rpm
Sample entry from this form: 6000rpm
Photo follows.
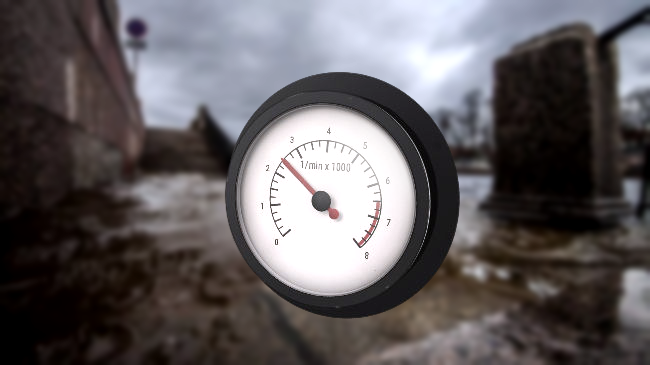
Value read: 2500rpm
